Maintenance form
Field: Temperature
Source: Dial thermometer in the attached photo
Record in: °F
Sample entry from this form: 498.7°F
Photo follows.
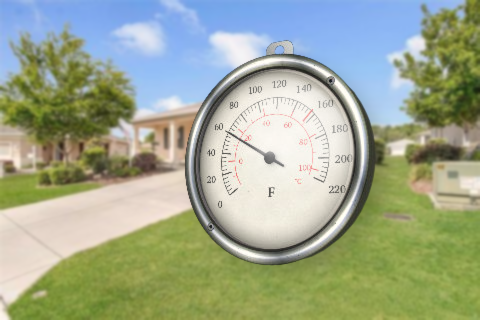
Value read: 60°F
